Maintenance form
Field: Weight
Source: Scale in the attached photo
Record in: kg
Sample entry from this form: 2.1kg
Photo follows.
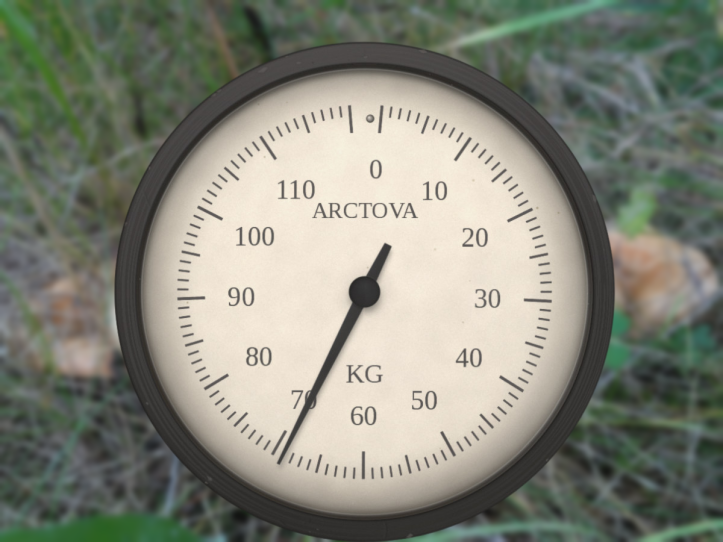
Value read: 69kg
